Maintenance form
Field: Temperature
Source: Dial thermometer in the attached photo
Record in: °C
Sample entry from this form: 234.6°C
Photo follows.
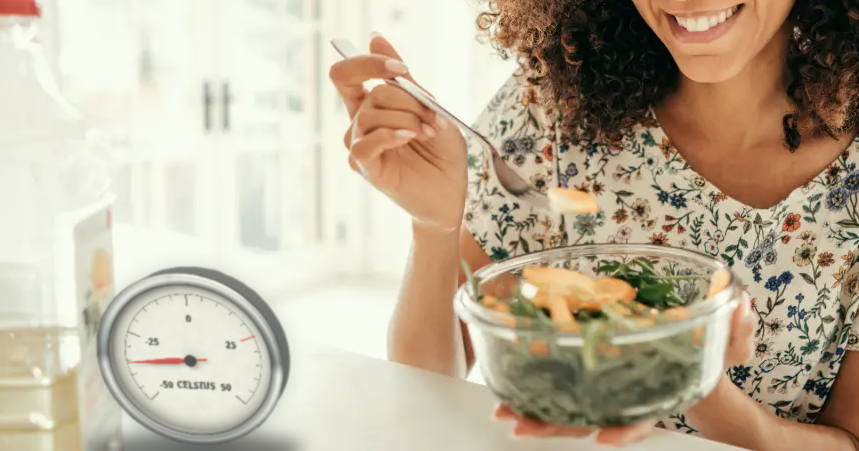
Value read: -35°C
